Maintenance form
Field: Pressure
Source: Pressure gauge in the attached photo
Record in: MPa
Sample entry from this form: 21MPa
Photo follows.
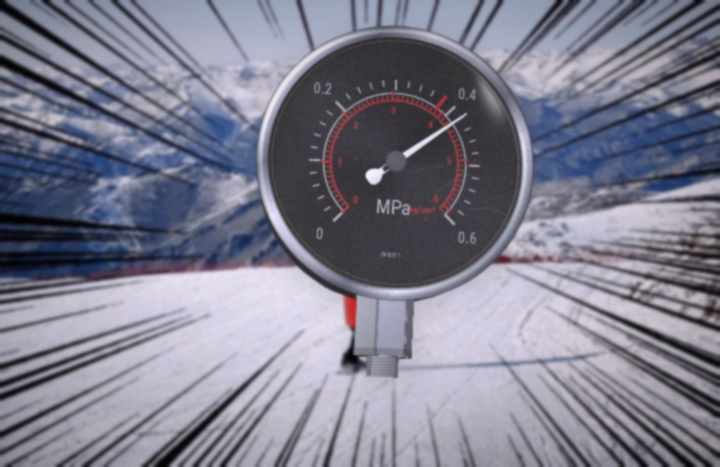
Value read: 0.42MPa
